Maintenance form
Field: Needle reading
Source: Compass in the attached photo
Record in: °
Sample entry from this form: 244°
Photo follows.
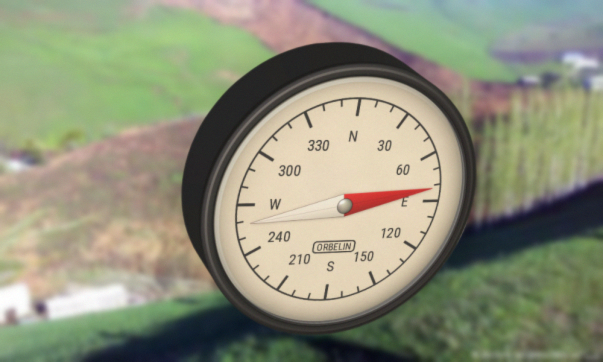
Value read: 80°
